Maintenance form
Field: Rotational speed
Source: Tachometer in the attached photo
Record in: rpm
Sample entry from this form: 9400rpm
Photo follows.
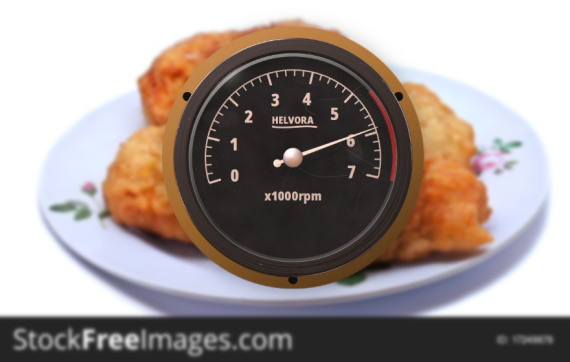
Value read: 5900rpm
